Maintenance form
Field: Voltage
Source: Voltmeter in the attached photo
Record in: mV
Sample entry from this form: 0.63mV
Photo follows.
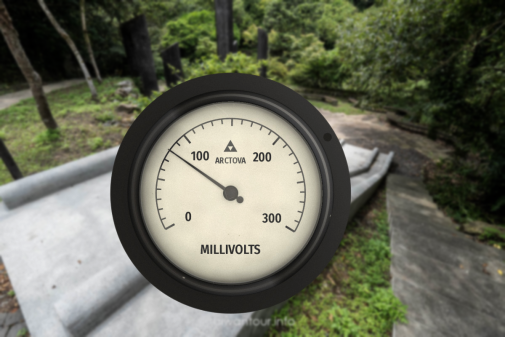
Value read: 80mV
